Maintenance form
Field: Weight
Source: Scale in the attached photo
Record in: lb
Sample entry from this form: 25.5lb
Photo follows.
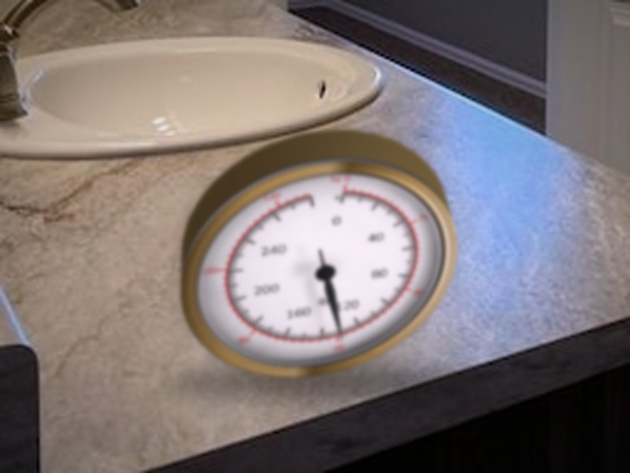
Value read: 130lb
